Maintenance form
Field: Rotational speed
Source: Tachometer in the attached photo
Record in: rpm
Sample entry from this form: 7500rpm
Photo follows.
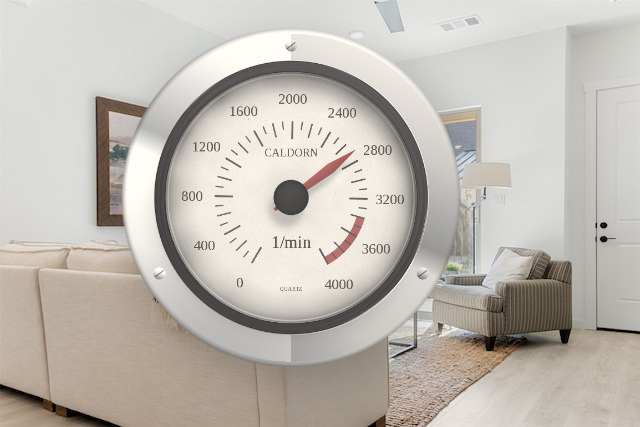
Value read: 2700rpm
